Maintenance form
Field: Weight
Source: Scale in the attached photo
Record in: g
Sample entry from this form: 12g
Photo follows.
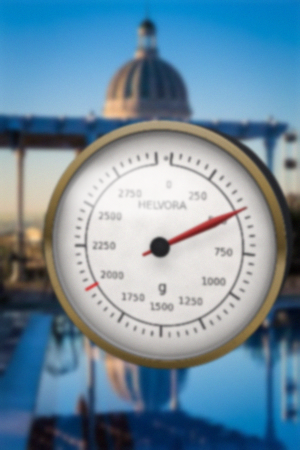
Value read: 500g
